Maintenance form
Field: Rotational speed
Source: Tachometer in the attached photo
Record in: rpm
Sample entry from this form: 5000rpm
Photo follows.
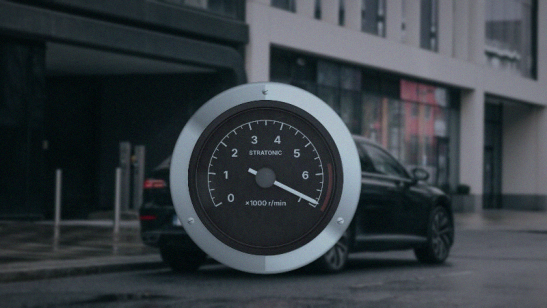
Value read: 6875rpm
